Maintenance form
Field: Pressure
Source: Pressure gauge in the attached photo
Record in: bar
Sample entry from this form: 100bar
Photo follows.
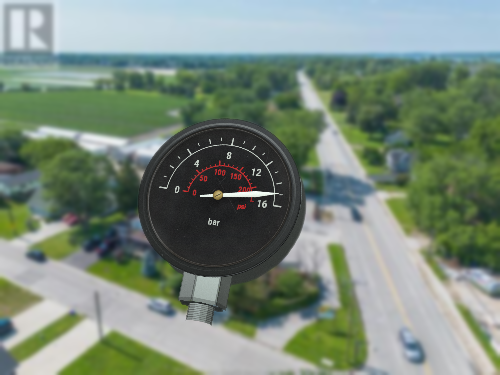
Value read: 15bar
